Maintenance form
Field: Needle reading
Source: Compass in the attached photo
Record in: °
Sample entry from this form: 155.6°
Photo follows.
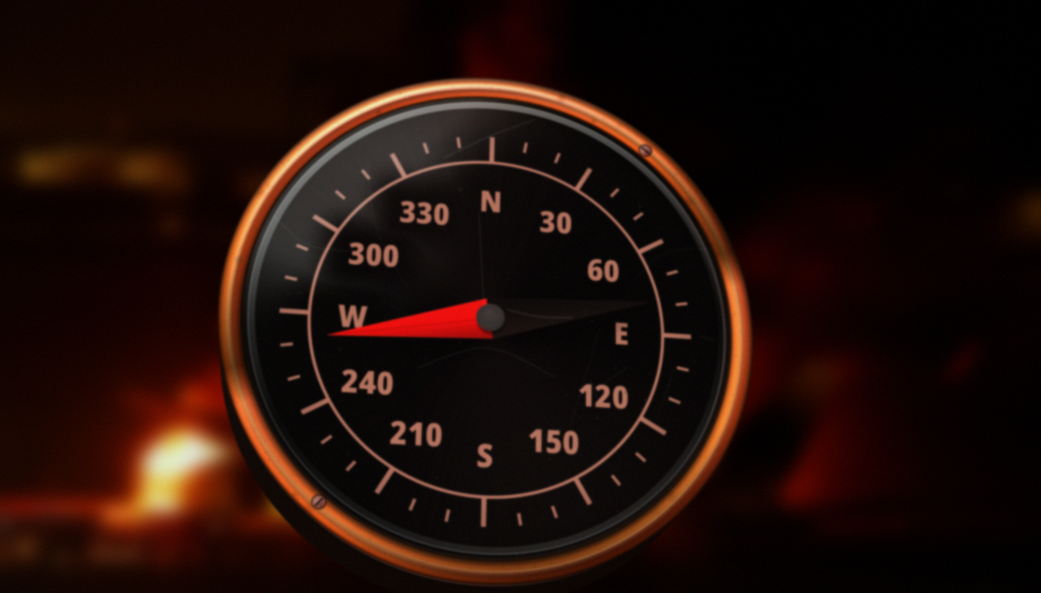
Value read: 260°
